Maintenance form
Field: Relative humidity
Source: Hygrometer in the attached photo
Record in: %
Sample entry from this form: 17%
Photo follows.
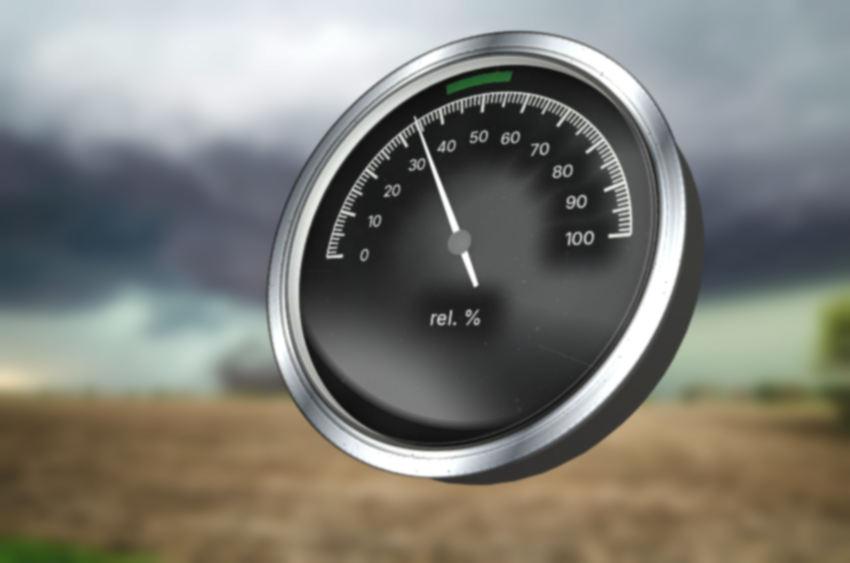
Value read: 35%
